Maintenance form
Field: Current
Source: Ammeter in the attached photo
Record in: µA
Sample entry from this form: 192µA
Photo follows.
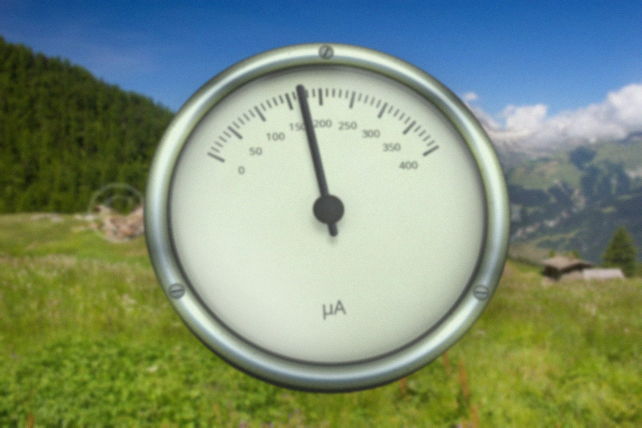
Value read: 170µA
